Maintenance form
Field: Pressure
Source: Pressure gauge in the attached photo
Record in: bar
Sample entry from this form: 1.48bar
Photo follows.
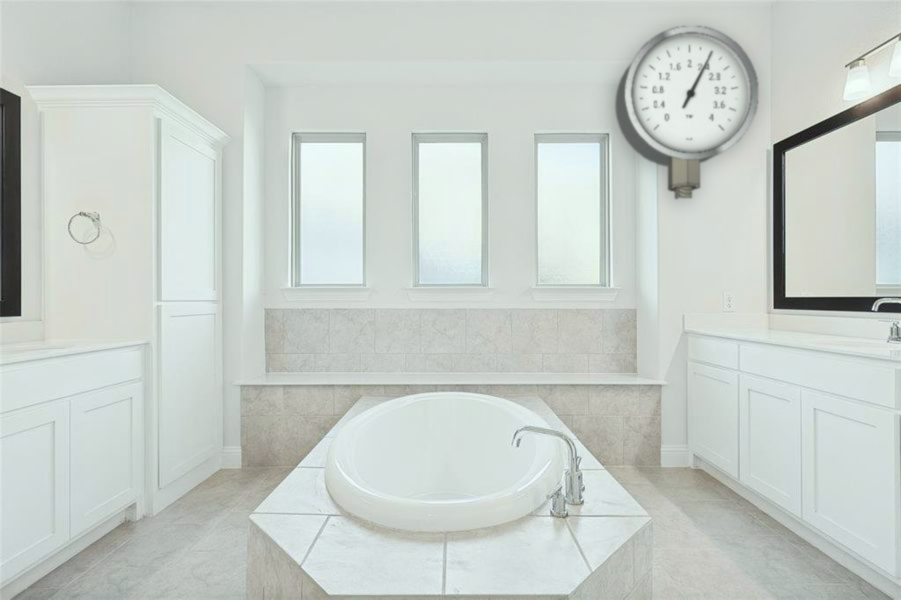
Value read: 2.4bar
